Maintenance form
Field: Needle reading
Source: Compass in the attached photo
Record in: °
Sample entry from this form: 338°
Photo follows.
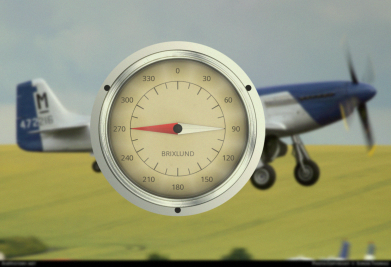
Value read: 270°
